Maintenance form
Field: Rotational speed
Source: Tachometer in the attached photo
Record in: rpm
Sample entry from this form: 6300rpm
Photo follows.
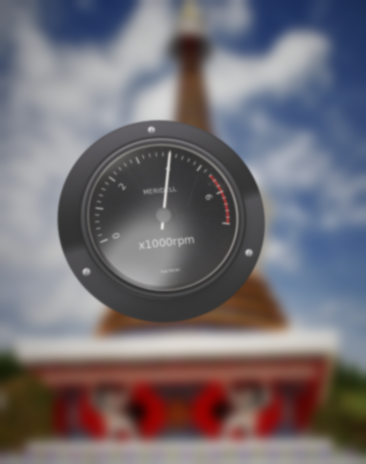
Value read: 4000rpm
